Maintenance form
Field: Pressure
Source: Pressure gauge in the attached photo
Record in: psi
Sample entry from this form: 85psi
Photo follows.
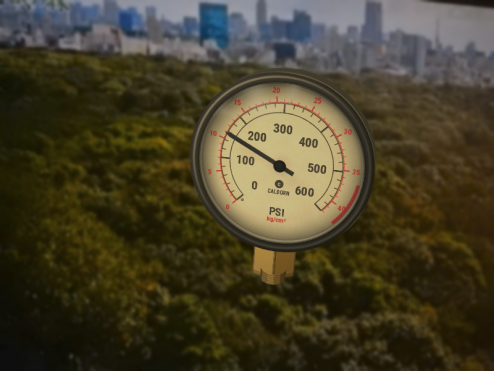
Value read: 160psi
